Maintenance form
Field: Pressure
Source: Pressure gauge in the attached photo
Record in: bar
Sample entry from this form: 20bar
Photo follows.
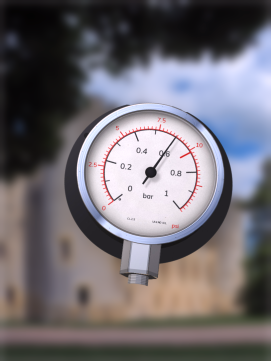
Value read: 0.6bar
